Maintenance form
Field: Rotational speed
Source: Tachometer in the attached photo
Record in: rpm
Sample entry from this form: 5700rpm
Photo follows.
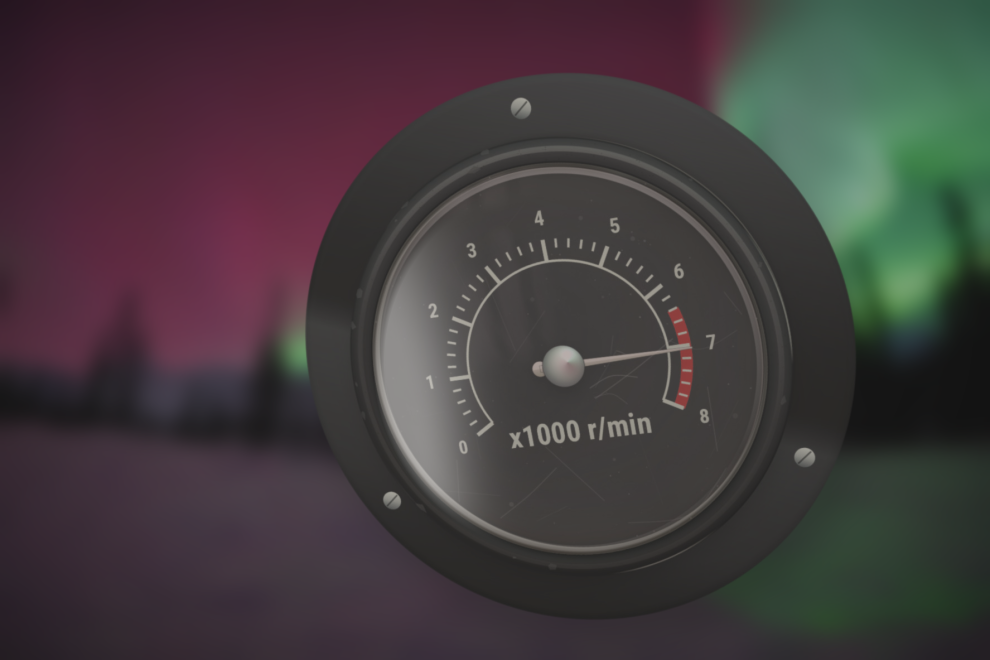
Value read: 7000rpm
